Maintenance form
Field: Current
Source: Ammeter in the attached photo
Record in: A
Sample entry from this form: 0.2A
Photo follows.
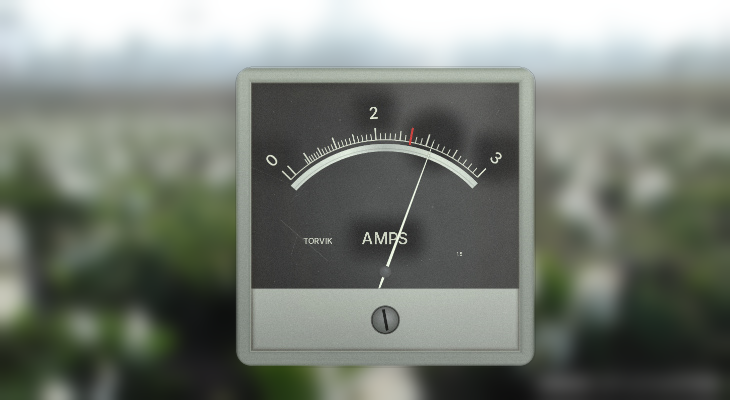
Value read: 2.55A
